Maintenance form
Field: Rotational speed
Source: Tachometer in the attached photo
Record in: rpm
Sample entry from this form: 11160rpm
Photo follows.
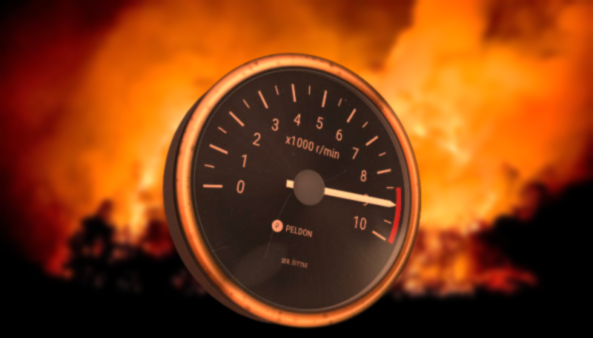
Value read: 9000rpm
